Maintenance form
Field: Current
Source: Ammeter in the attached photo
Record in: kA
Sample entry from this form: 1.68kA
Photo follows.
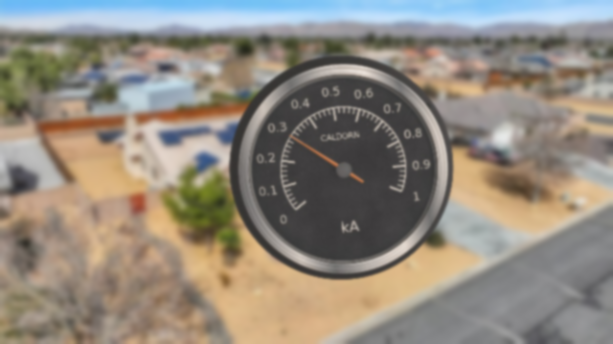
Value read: 0.3kA
